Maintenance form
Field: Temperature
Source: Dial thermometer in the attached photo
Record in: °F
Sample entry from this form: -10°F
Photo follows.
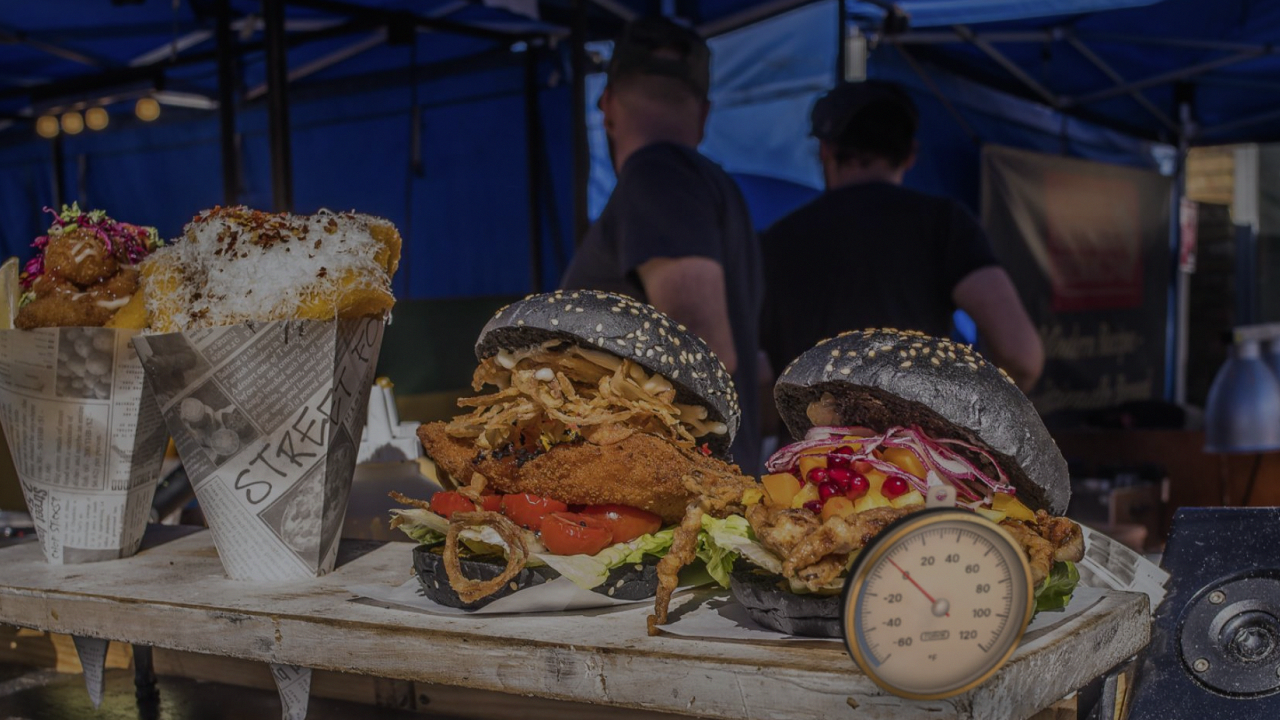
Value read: 0°F
